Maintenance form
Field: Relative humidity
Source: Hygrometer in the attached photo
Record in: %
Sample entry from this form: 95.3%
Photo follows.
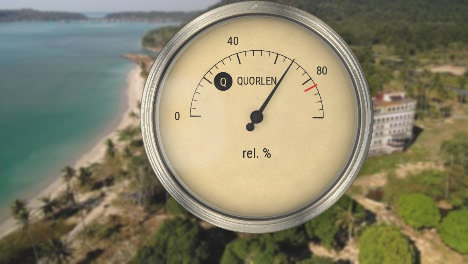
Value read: 68%
